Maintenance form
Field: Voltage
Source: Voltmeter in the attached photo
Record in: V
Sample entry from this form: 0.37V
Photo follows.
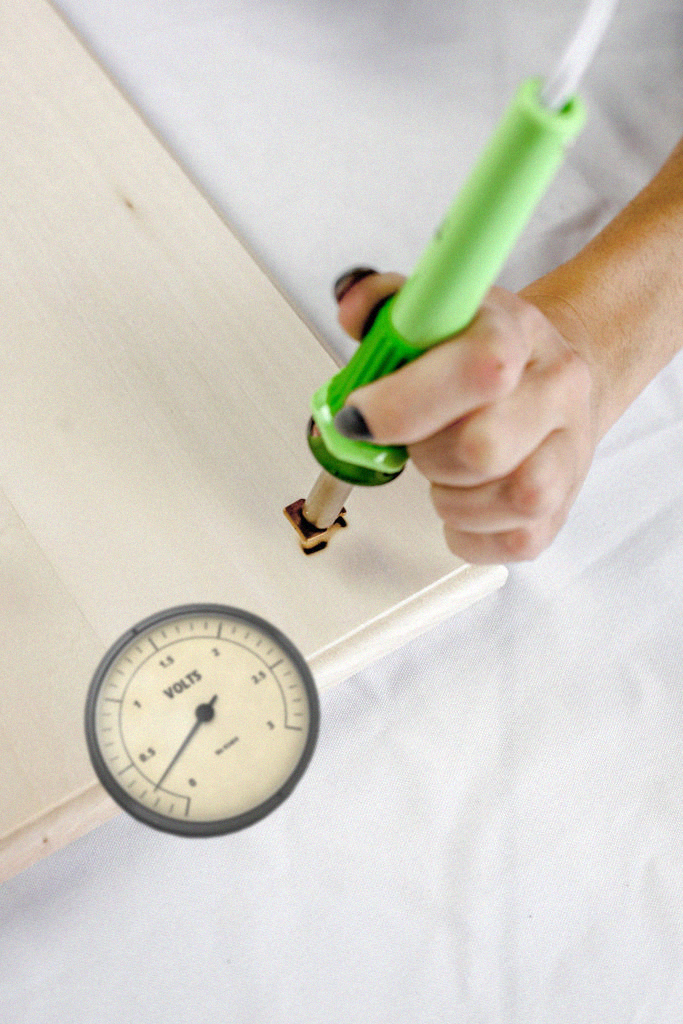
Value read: 0.25V
